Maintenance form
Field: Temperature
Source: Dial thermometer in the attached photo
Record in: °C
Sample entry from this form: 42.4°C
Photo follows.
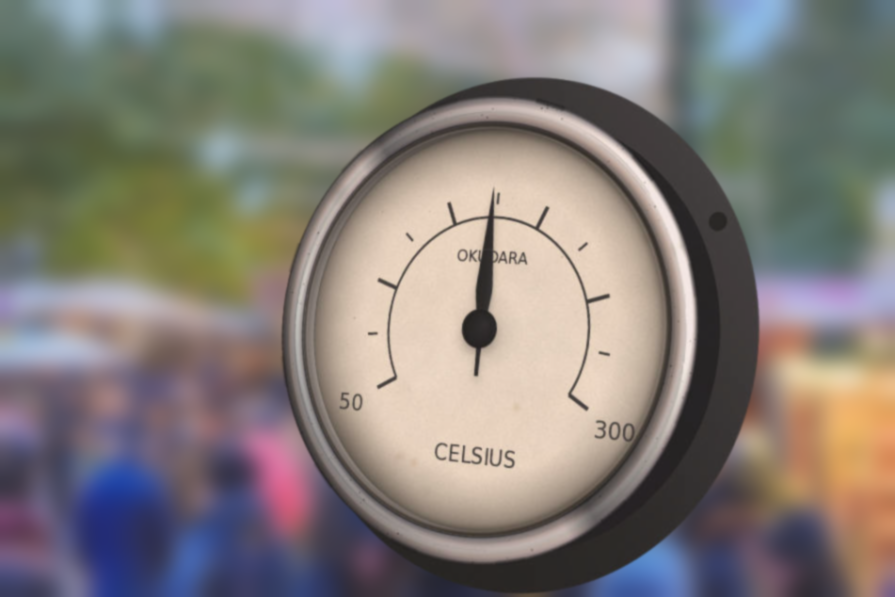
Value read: 175°C
